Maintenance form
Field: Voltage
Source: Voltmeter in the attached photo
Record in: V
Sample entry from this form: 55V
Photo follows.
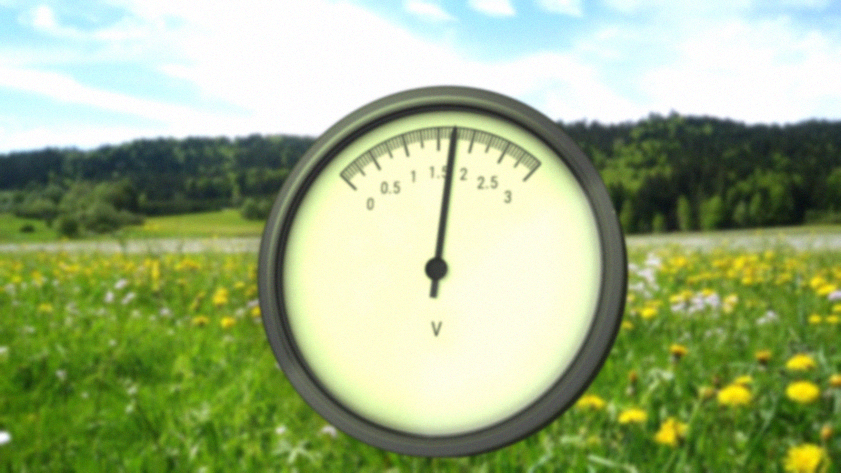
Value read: 1.75V
